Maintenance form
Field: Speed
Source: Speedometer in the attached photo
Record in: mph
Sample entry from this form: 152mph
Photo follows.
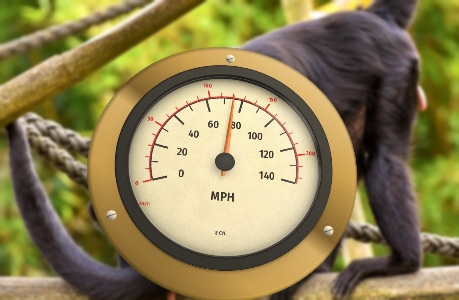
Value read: 75mph
